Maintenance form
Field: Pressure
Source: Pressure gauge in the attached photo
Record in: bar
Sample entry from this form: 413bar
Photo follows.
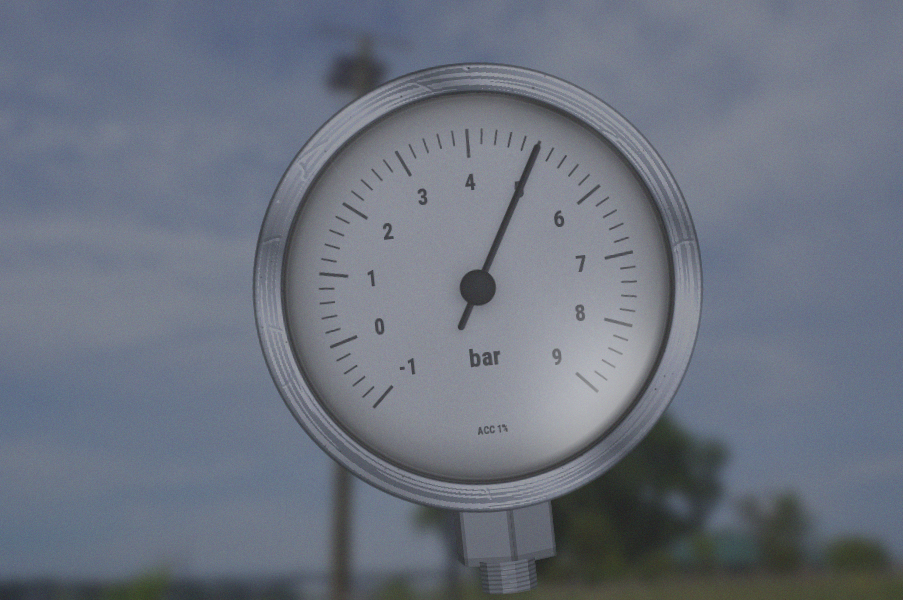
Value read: 5bar
